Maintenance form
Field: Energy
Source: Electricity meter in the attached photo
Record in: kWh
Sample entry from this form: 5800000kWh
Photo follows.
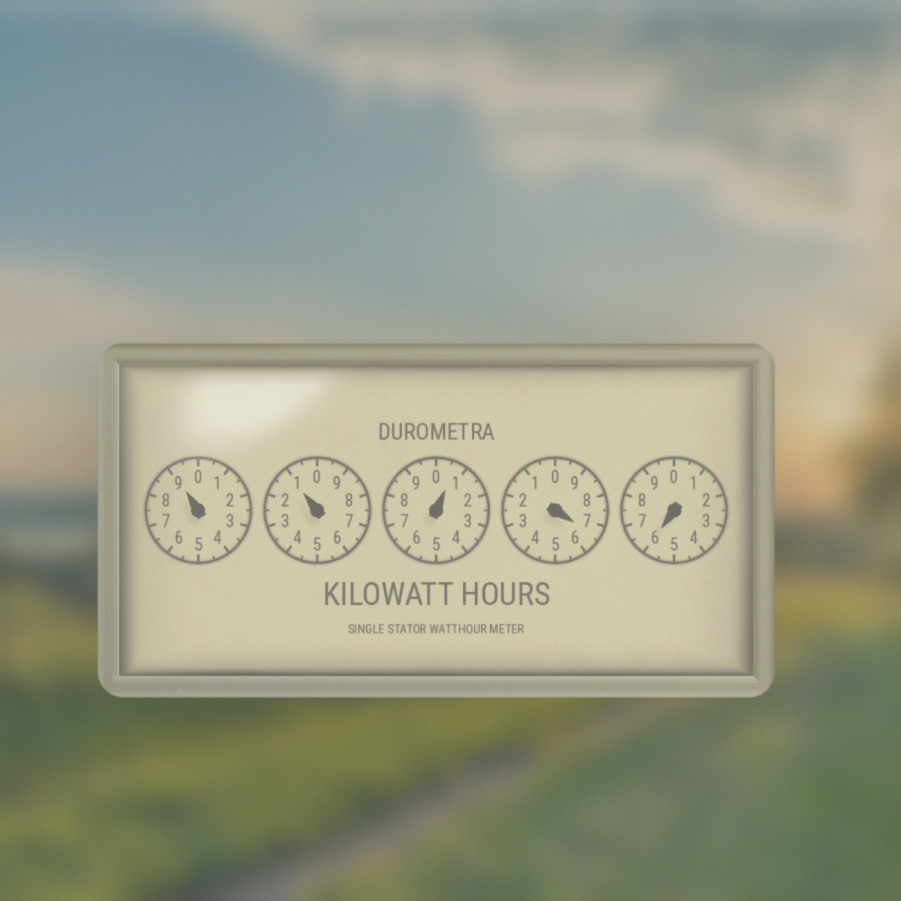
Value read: 91066kWh
